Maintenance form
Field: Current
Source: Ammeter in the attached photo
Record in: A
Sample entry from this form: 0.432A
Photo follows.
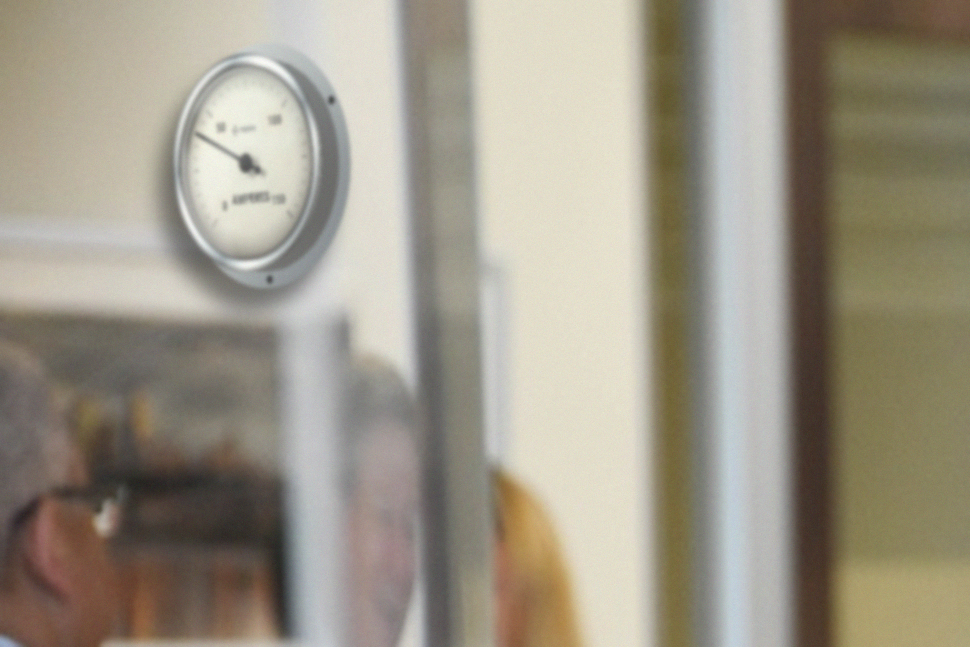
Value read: 40A
